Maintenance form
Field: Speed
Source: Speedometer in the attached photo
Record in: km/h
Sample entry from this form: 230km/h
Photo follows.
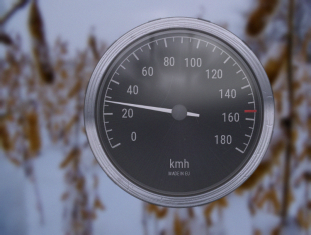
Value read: 27.5km/h
